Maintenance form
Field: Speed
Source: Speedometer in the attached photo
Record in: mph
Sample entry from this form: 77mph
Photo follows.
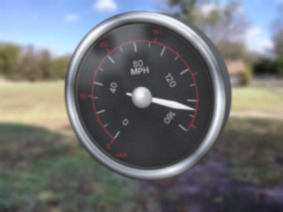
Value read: 145mph
